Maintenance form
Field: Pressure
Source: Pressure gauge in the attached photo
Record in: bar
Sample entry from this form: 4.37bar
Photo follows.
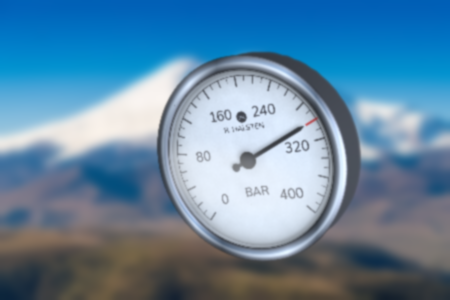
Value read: 300bar
